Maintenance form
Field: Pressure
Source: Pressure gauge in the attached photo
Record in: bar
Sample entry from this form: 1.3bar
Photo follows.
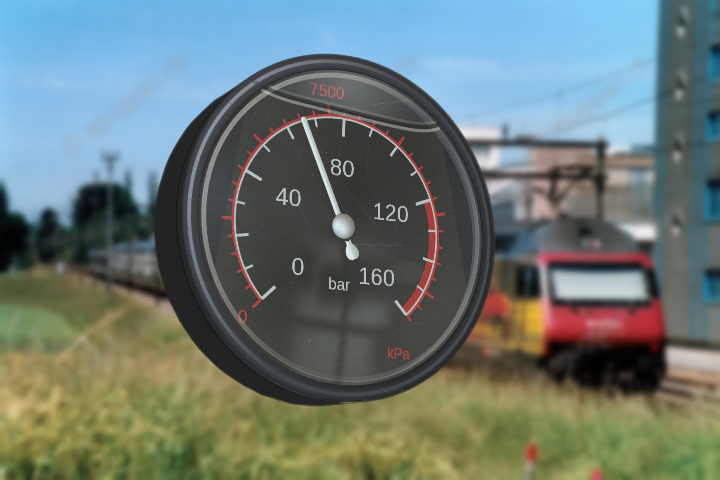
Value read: 65bar
